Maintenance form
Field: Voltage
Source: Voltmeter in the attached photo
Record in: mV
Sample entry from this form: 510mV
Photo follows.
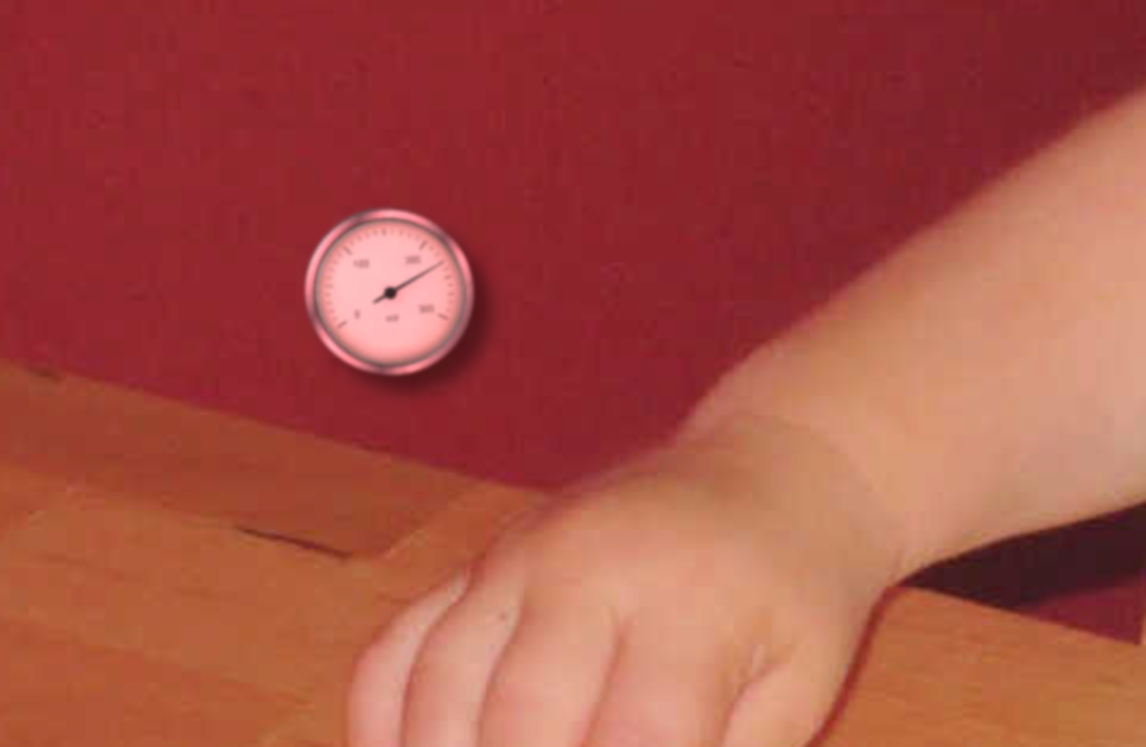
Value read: 230mV
